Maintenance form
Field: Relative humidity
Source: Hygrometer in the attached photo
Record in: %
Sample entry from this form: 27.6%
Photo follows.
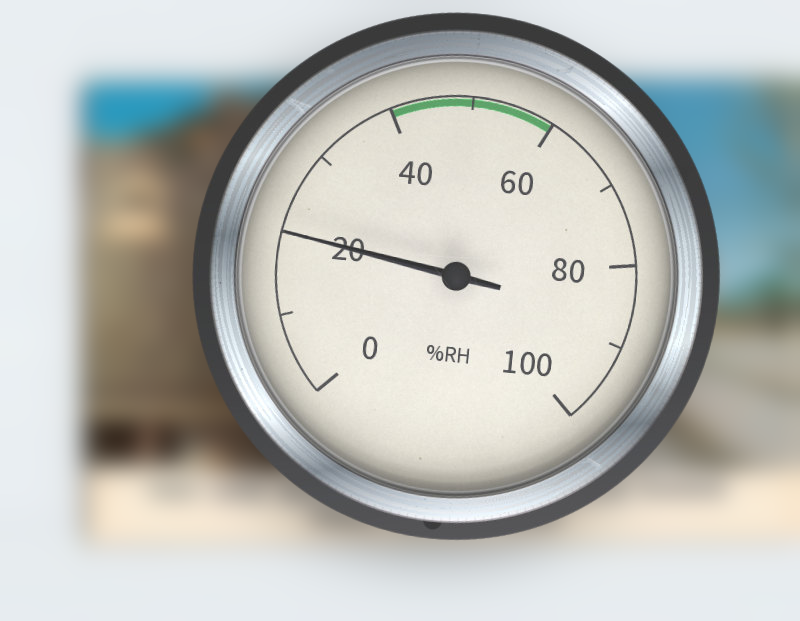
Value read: 20%
